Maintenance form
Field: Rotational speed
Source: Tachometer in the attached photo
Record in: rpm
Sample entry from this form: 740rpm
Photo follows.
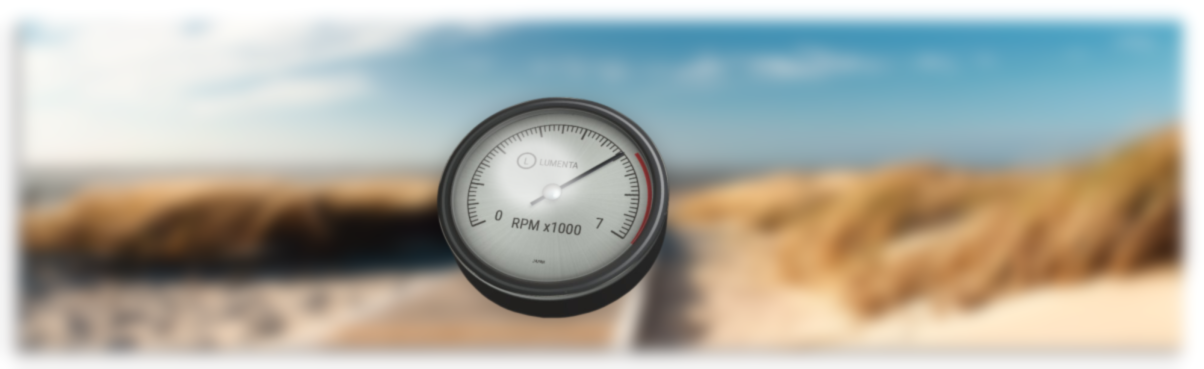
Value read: 5000rpm
